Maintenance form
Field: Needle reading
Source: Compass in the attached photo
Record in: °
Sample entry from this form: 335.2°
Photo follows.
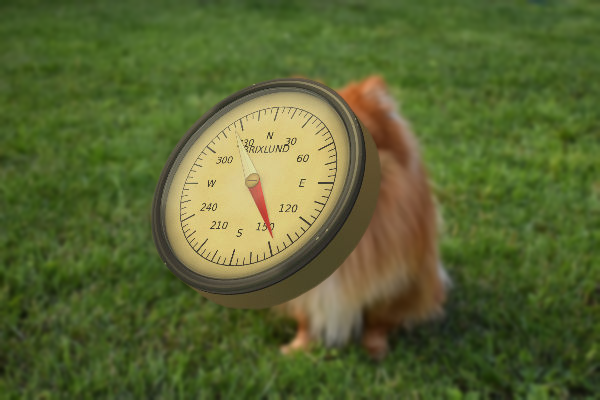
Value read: 145°
